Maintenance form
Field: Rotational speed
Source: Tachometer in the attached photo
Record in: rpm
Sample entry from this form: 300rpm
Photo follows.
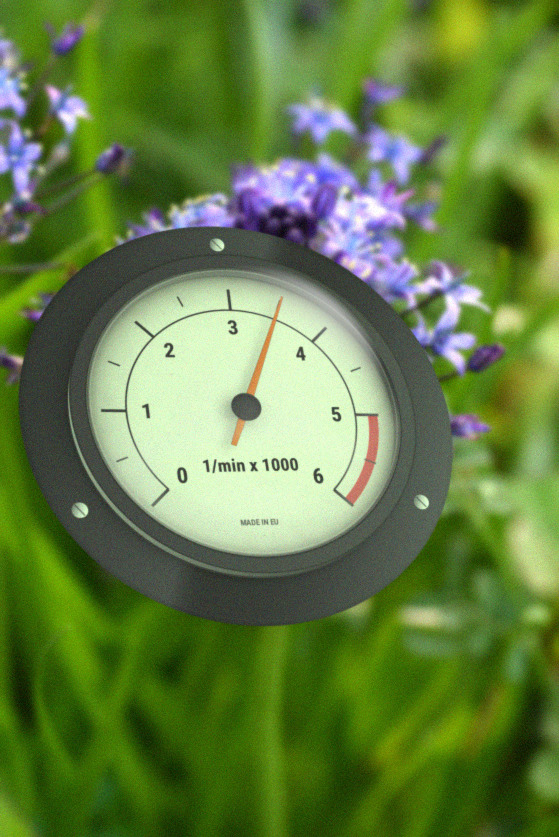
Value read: 3500rpm
